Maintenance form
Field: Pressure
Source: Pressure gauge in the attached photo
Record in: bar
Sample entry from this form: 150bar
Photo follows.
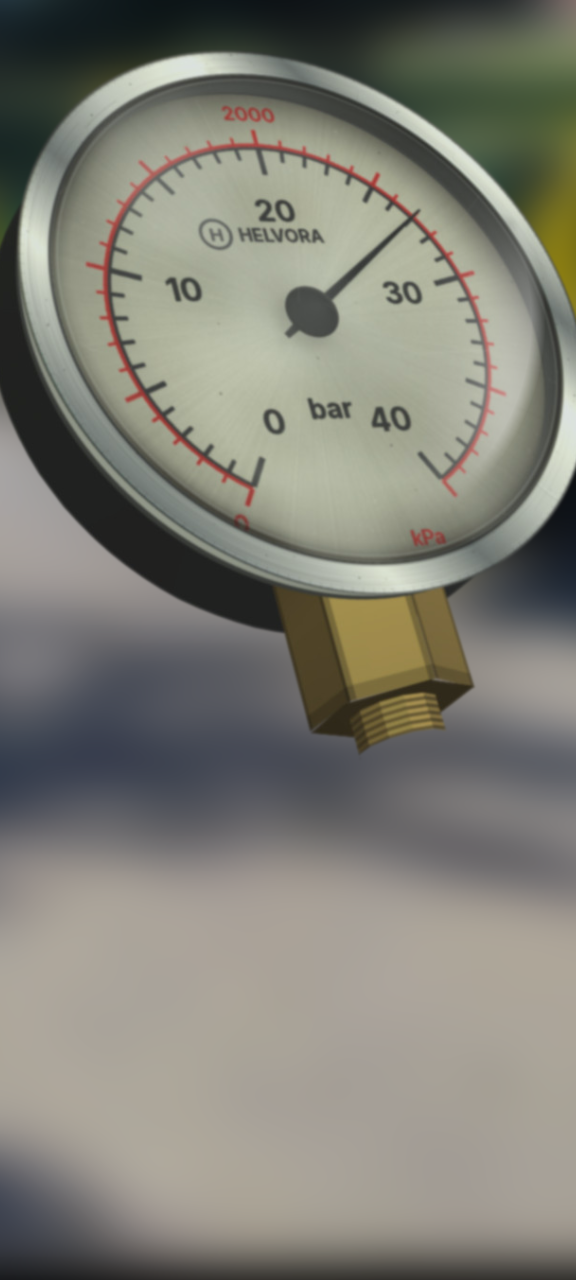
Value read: 27bar
